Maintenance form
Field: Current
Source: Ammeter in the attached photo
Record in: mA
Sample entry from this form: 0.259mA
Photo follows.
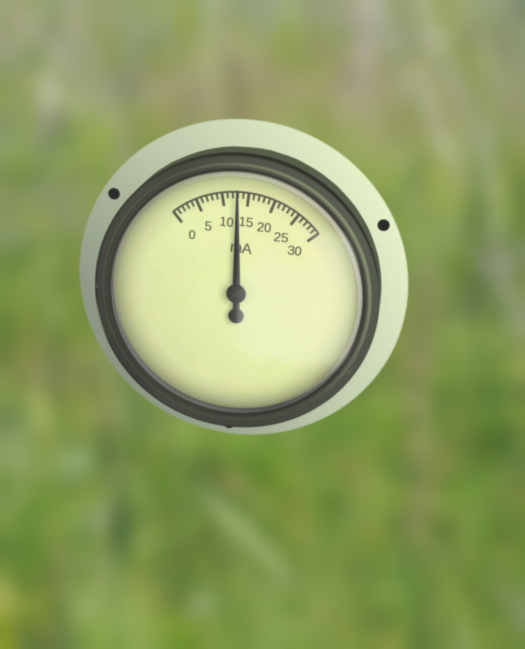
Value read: 13mA
